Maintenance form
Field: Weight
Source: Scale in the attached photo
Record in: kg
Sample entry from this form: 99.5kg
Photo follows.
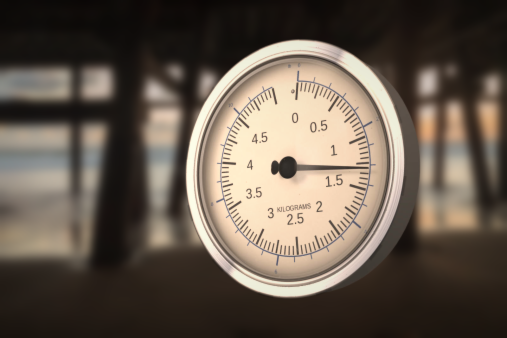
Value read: 1.3kg
